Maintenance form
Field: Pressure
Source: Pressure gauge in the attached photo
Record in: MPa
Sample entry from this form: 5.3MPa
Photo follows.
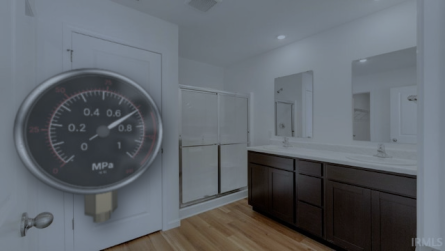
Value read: 0.7MPa
